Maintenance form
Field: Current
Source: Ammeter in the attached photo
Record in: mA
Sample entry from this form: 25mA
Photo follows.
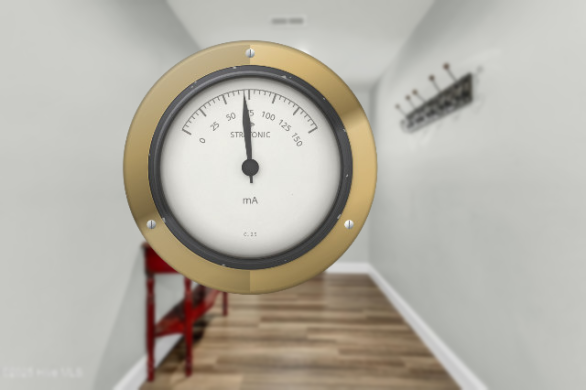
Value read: 70mA
